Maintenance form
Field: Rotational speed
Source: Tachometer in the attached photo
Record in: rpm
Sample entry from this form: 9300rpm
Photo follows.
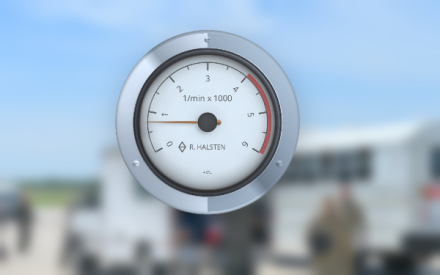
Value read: 750rpm
